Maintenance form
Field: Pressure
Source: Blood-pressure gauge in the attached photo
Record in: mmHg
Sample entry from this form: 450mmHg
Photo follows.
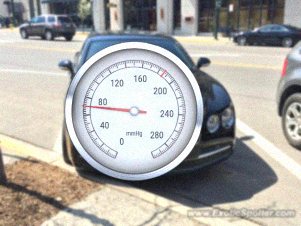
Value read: 70mmHg
